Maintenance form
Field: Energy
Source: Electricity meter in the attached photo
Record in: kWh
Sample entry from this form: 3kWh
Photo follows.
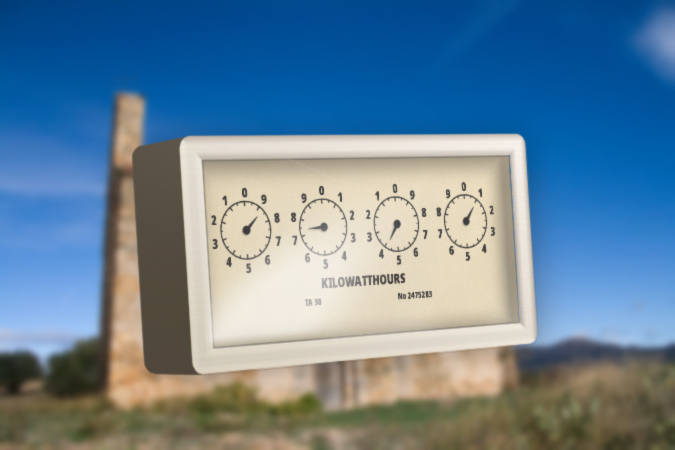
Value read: 8741kWh
